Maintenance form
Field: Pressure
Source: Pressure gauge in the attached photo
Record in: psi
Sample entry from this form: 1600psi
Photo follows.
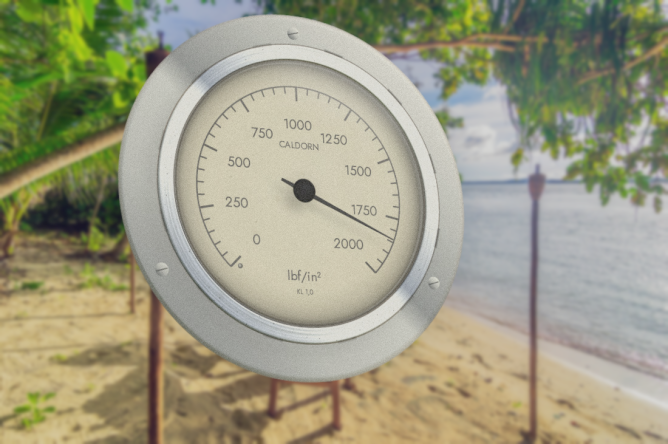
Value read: 1850psi
